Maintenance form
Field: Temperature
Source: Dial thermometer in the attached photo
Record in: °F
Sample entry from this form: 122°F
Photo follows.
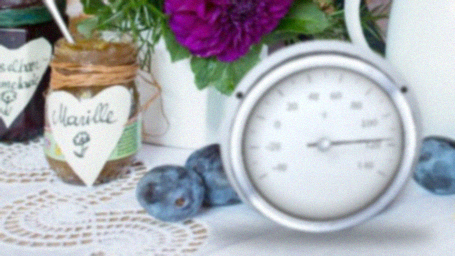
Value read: 115°F
